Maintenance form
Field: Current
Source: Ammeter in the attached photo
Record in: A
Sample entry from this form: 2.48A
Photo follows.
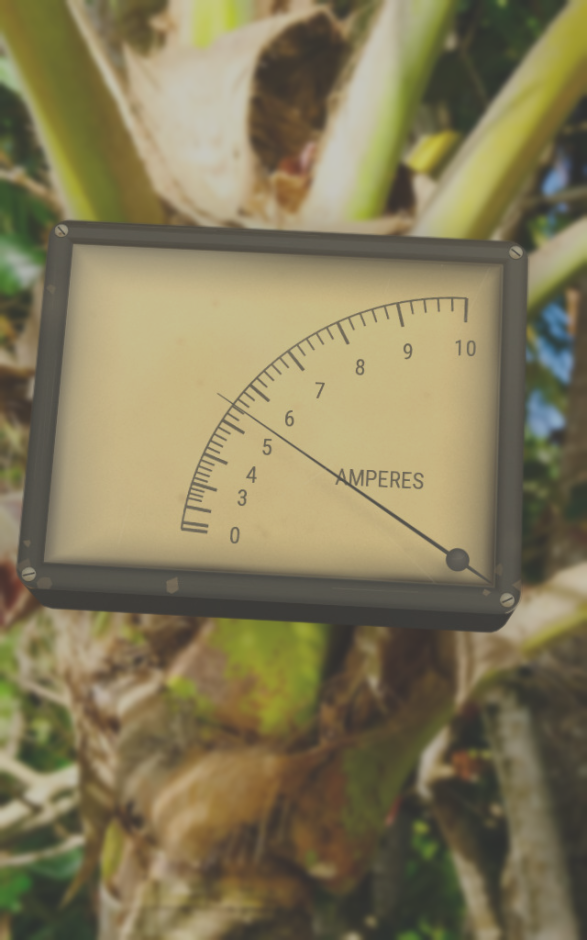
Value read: 5.4A
